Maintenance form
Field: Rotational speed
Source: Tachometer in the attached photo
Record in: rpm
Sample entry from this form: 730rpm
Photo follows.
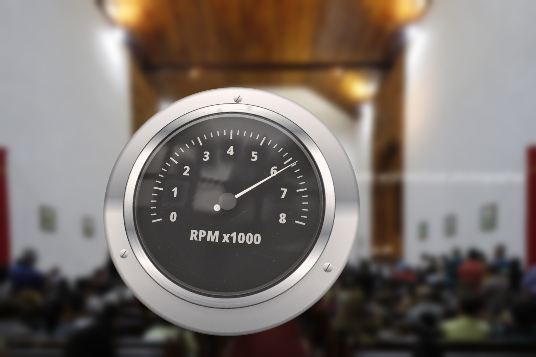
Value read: 6200rpm
